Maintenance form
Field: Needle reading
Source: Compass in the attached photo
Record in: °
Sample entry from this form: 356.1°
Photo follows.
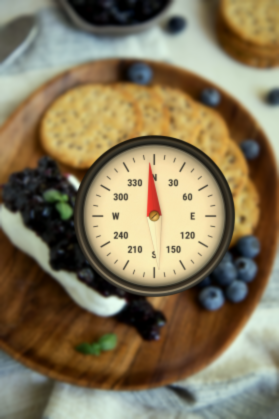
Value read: 355°
